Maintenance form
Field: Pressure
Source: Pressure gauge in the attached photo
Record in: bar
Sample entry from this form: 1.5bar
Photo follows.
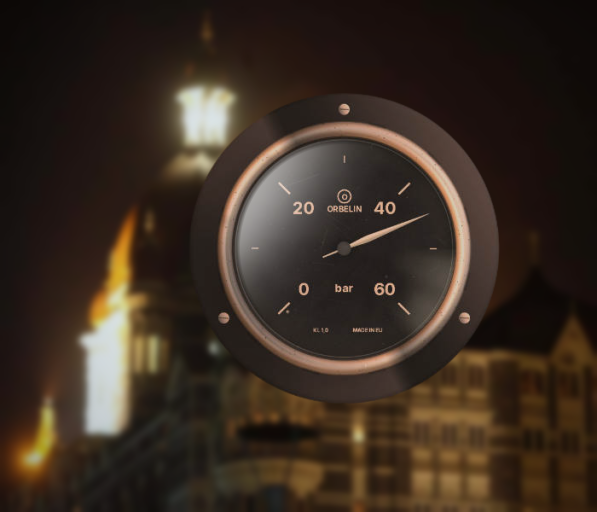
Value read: 45bar
